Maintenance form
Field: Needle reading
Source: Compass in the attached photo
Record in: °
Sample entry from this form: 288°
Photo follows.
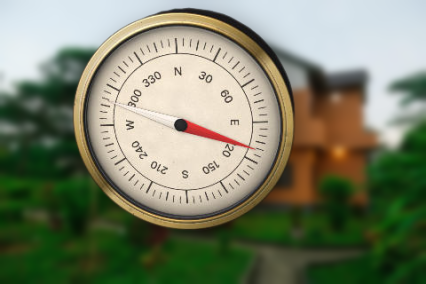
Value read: 110°
